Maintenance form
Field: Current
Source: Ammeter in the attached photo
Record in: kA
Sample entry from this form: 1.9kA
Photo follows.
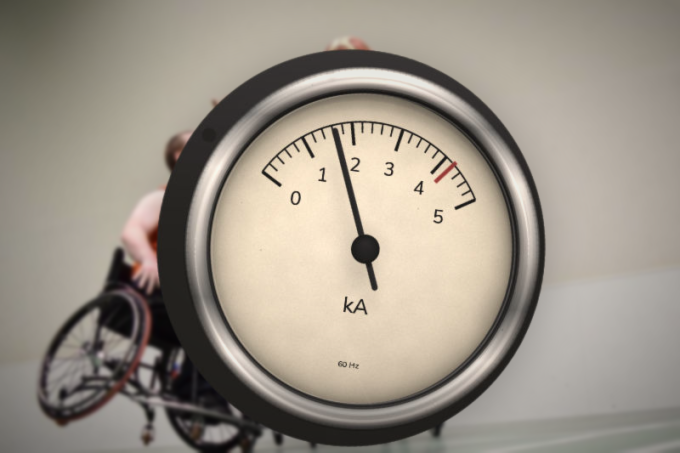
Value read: 1.6kA
